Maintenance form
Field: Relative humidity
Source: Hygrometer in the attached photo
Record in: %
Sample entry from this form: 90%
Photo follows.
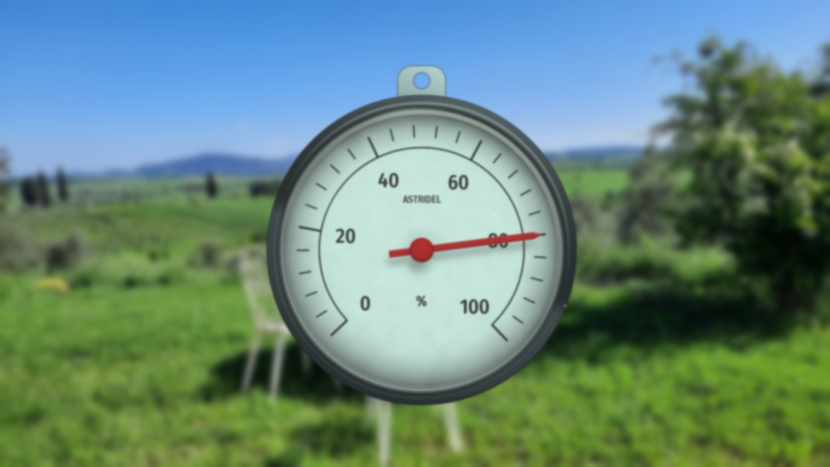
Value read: 80%
